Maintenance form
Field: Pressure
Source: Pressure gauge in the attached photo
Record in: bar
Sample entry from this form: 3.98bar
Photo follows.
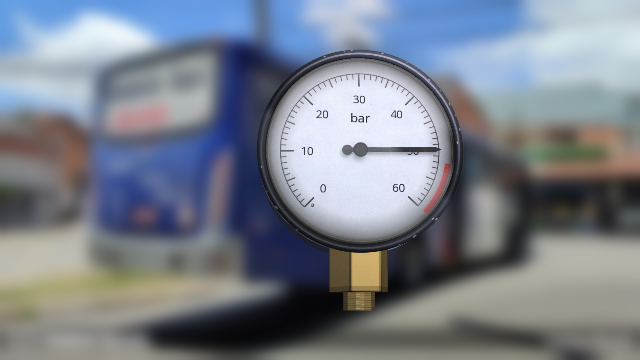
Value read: 50bar
